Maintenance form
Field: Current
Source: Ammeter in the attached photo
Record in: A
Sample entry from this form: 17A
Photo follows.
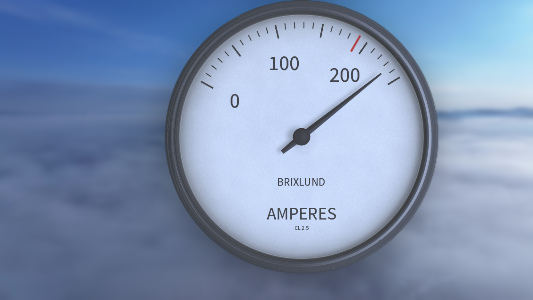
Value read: 235A
